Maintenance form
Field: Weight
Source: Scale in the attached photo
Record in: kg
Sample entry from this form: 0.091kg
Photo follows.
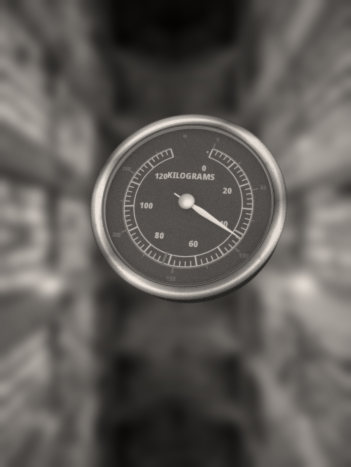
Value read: 42kg
